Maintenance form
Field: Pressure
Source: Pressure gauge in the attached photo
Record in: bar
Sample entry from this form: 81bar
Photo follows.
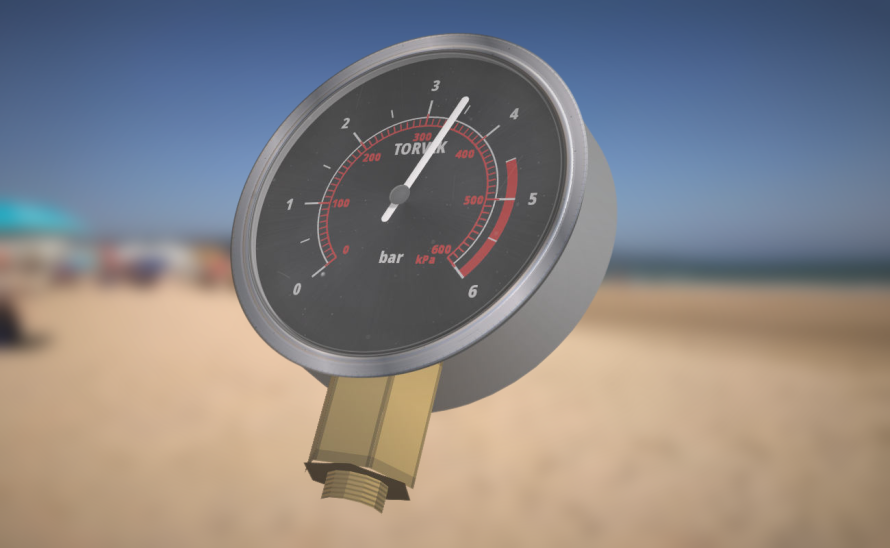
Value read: 3.5bar
